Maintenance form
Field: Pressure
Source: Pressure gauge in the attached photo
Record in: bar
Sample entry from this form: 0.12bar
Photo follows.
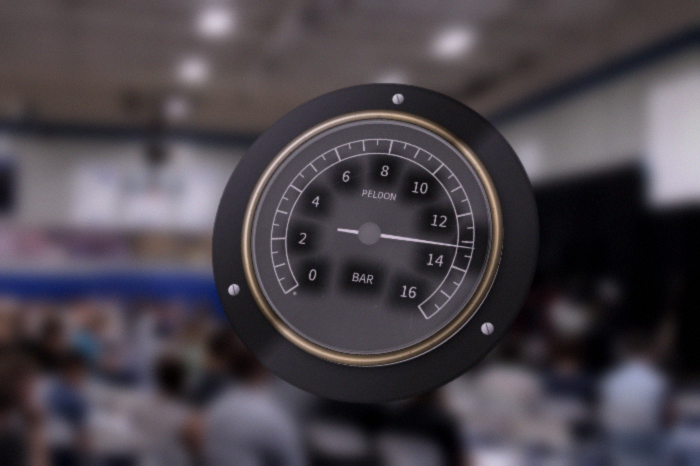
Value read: 13.25bar
